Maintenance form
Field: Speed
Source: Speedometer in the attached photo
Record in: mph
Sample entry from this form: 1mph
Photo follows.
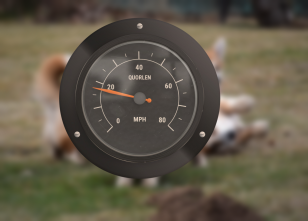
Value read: 17.5mph
